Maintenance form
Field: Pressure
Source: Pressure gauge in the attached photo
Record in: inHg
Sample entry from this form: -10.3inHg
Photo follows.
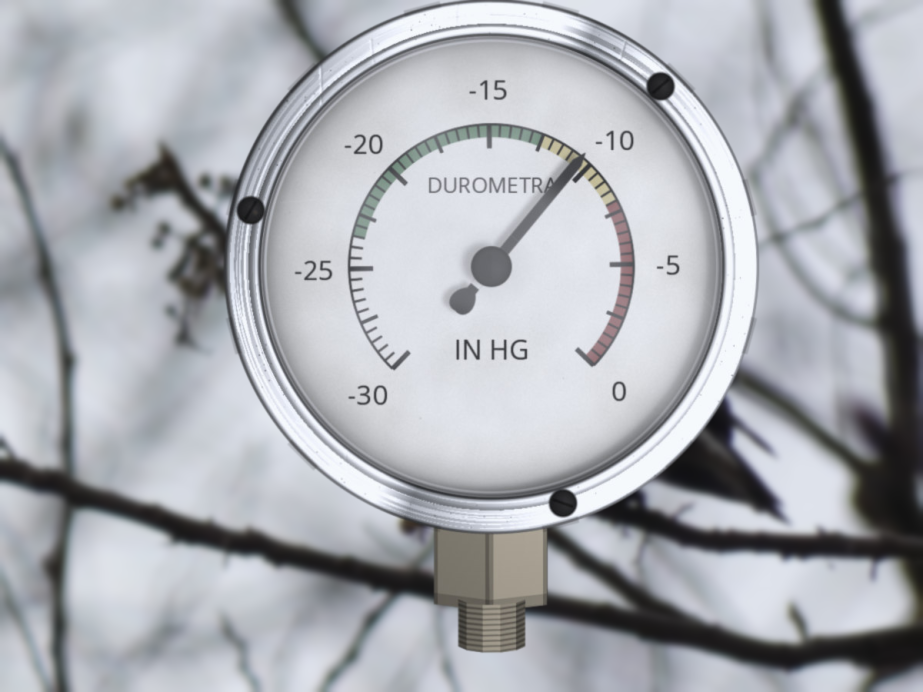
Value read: -10.5inHg
